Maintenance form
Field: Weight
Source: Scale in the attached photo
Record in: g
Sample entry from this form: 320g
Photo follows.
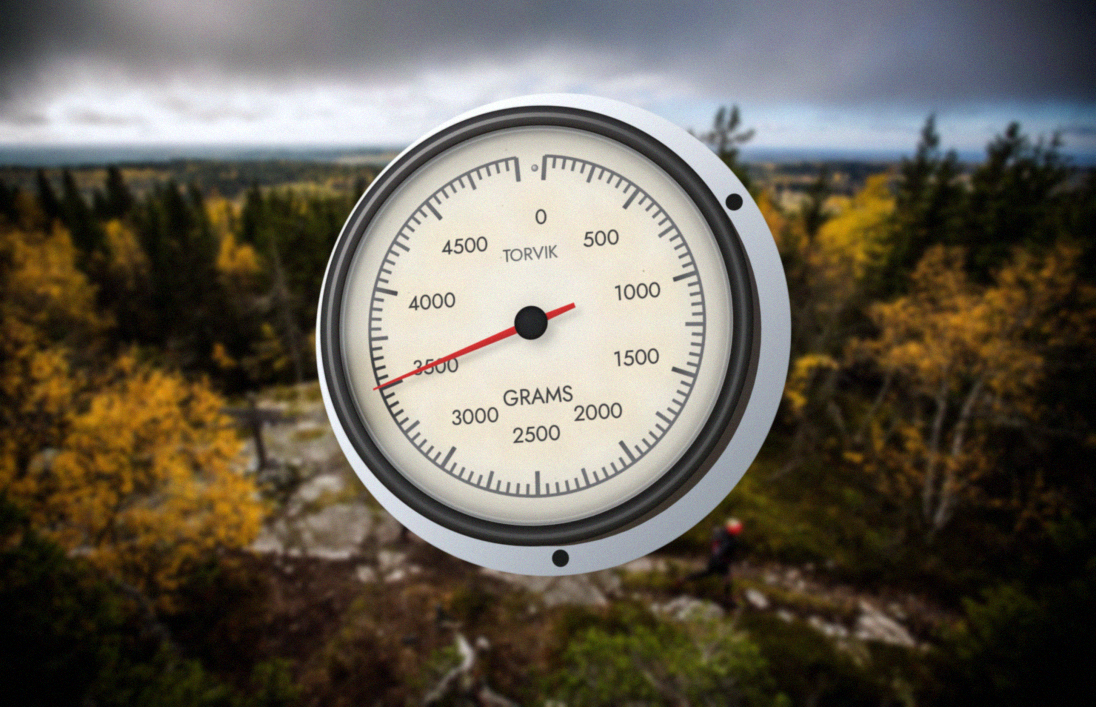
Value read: 3500g
